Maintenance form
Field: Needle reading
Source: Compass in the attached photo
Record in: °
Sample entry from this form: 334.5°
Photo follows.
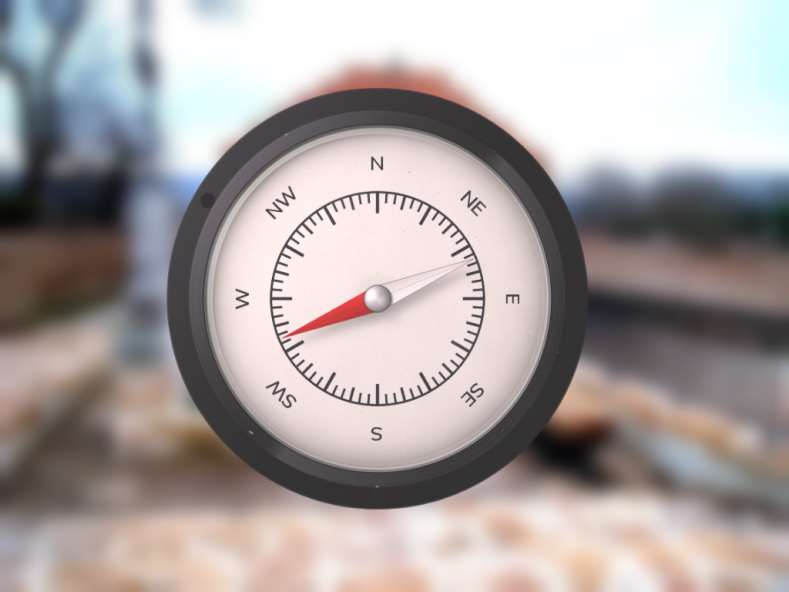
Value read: 247.5°
